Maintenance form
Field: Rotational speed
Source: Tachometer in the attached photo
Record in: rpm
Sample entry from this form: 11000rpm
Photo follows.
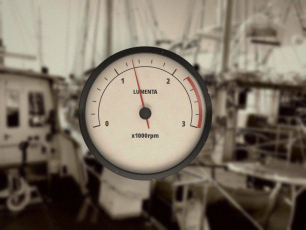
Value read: 1300rpm
